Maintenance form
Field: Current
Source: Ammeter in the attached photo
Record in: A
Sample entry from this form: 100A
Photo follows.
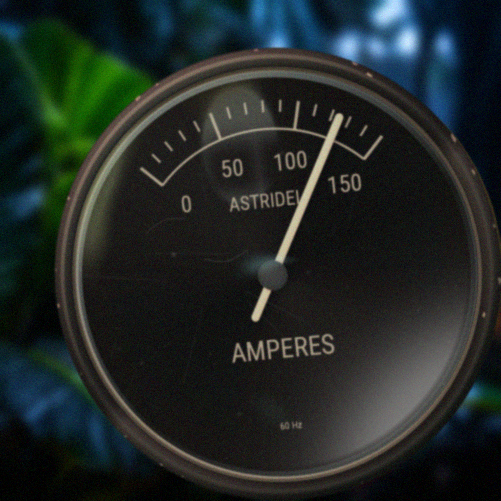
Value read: 125A
